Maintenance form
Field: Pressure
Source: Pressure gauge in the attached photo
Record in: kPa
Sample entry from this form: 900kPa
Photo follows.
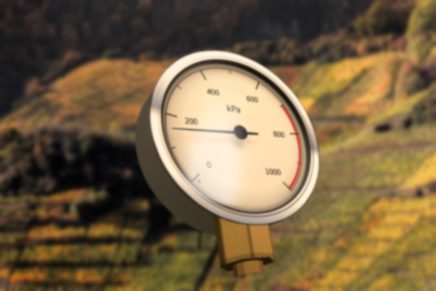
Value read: 150kPa
